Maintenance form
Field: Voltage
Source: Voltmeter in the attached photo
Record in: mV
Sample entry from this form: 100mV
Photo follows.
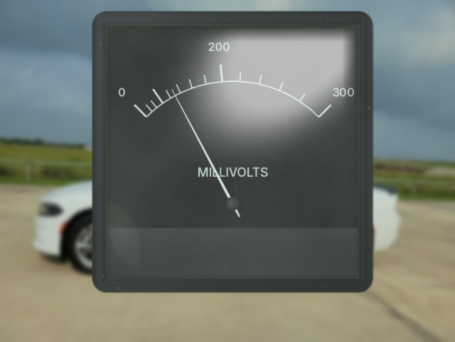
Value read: 130mV
